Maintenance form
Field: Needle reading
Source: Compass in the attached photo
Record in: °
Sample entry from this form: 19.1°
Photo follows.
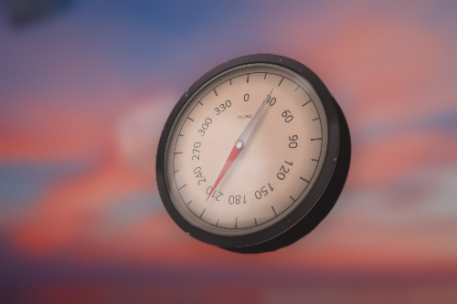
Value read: 210°
